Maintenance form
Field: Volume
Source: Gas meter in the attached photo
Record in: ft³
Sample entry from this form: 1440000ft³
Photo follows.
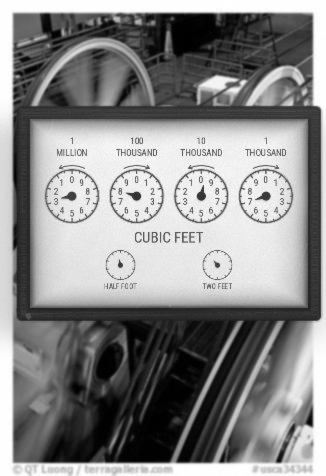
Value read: 279700ft³
